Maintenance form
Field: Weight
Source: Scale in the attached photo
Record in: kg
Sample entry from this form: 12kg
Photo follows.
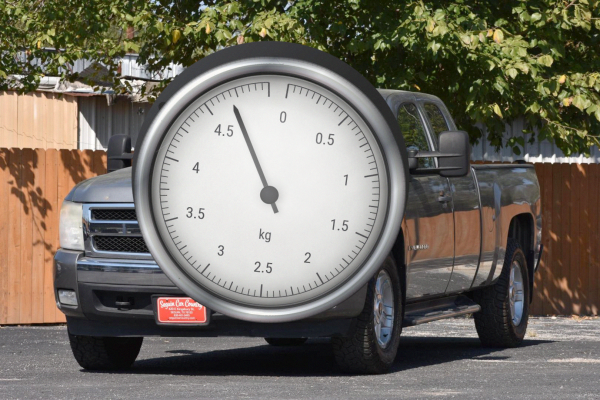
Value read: 4.7kg
